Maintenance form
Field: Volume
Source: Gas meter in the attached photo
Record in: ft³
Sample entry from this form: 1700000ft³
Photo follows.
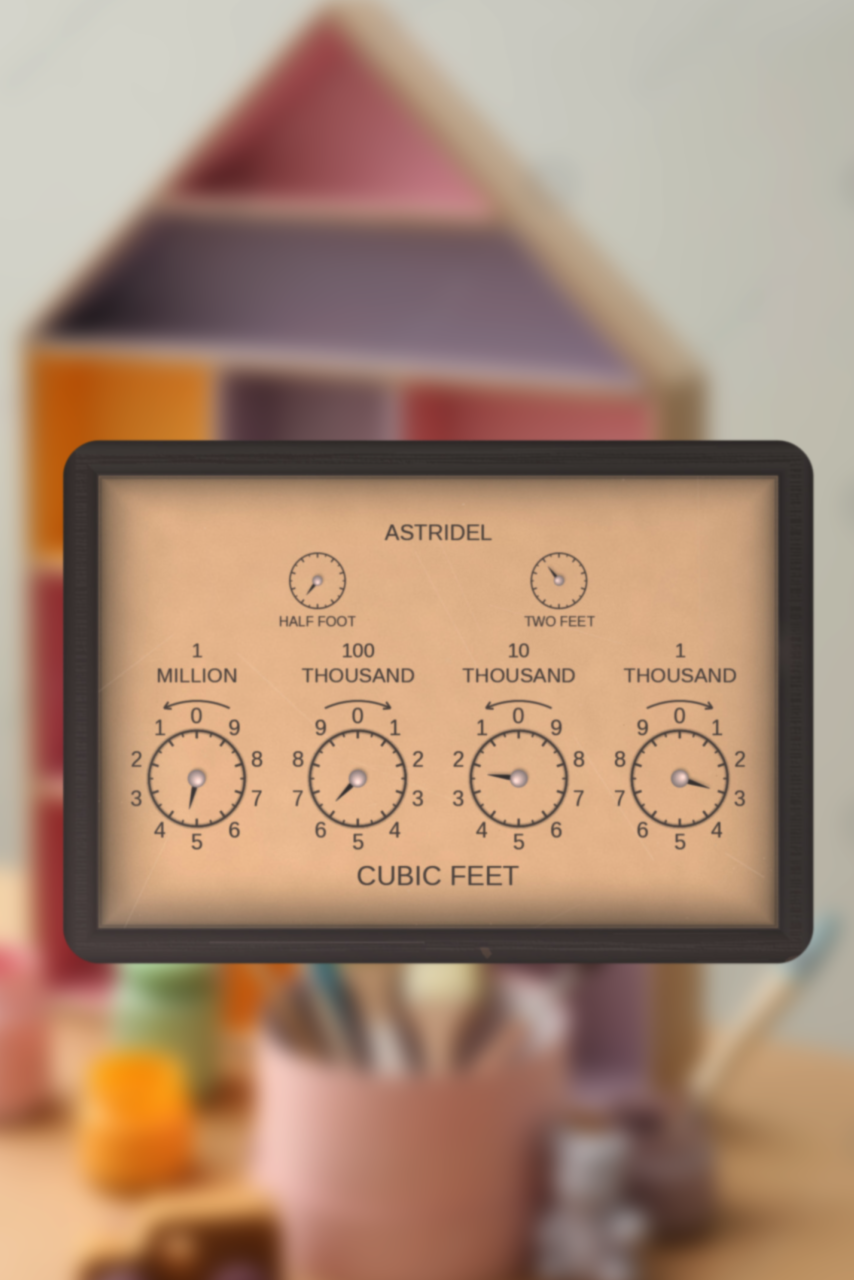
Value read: 462300ft³
